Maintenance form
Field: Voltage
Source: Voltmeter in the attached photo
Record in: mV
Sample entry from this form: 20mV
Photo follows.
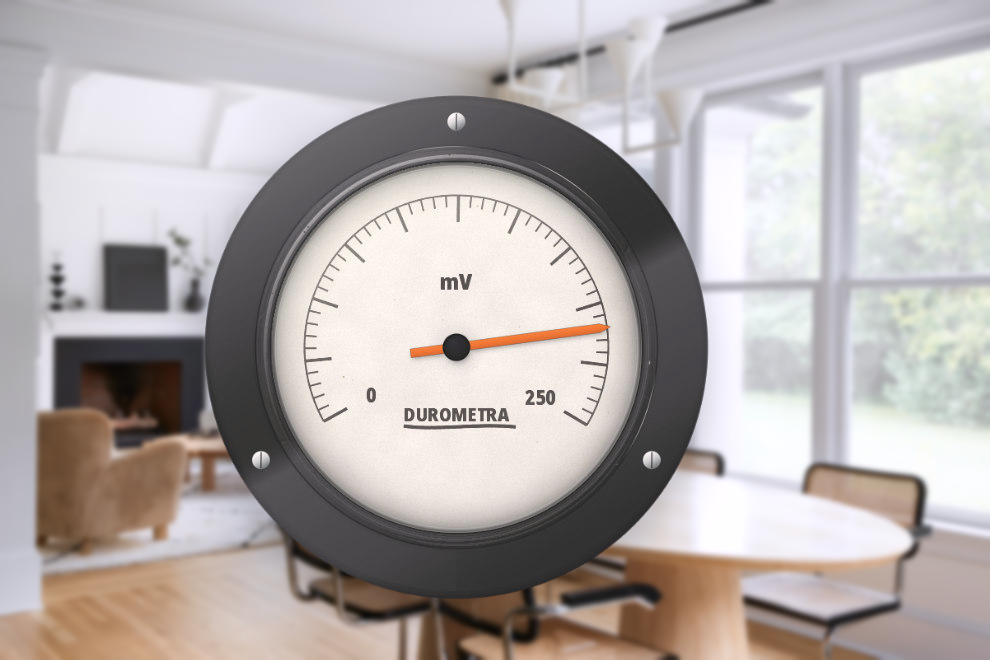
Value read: 210mV
